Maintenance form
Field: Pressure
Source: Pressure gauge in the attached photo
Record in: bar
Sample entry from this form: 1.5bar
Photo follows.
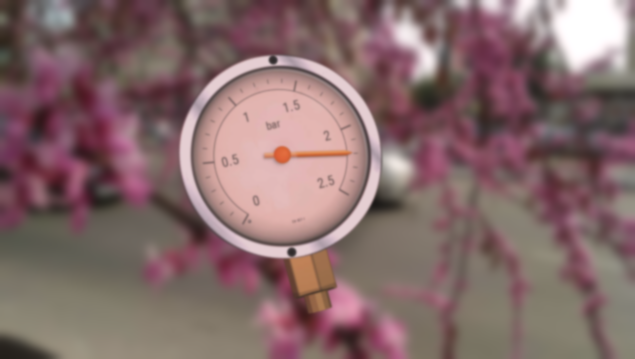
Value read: 2.2bar
